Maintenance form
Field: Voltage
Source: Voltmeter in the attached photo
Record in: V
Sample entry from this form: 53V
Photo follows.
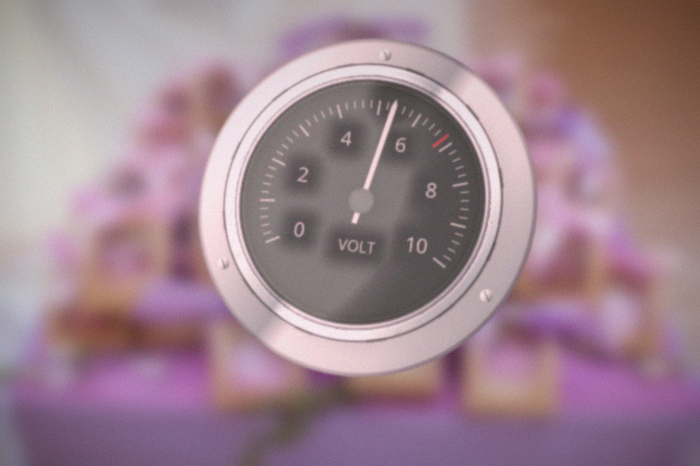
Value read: 5.4V
